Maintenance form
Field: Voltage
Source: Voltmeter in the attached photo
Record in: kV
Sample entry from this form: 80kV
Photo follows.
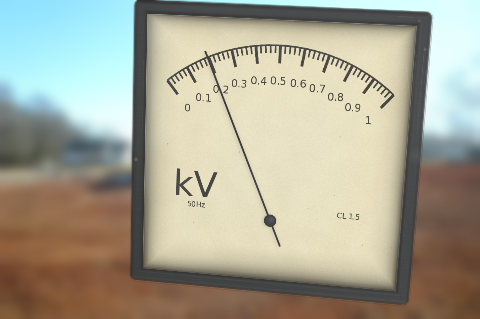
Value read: 0.2kV
